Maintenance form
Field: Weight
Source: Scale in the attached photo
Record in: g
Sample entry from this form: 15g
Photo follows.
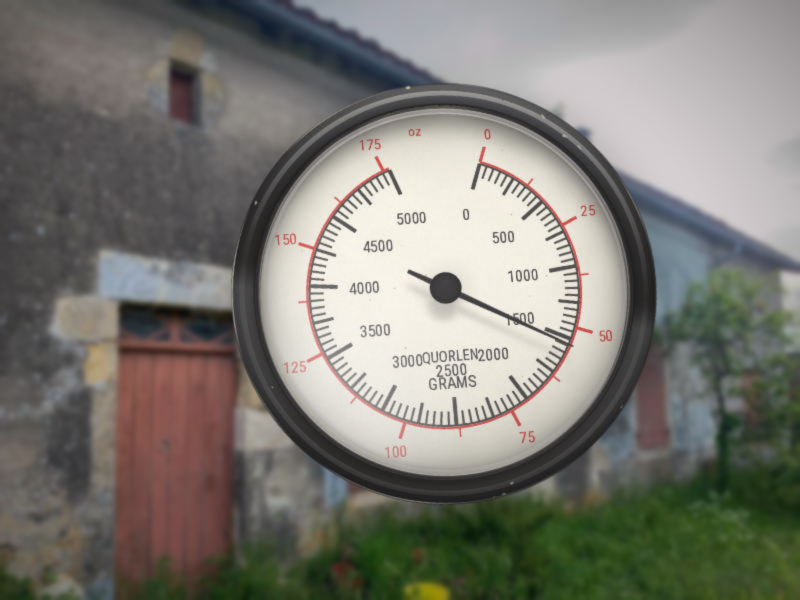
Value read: 1550g
